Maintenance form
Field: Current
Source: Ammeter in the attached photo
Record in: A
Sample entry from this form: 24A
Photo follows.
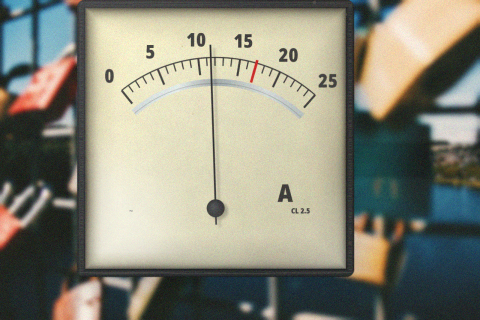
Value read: 11.5A
